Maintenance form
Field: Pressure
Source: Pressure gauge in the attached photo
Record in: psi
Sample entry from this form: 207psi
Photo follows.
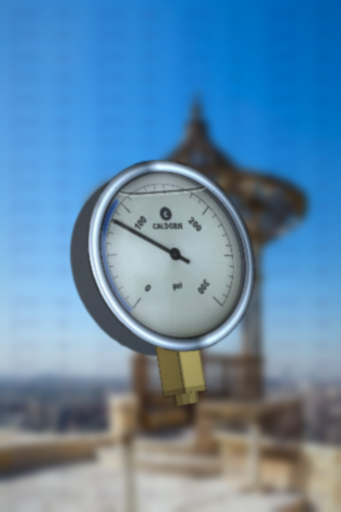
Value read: 80psi
